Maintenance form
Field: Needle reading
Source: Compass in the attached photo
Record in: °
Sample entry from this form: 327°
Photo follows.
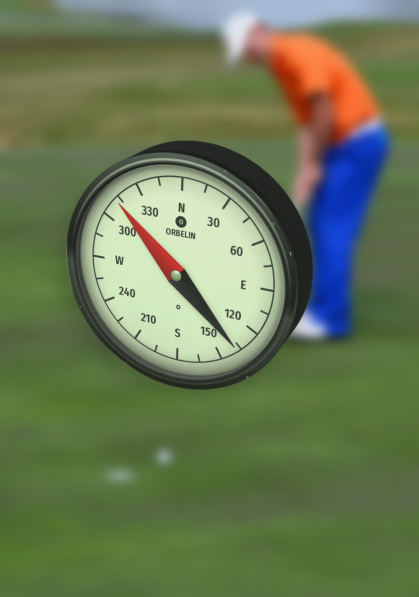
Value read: 315°
